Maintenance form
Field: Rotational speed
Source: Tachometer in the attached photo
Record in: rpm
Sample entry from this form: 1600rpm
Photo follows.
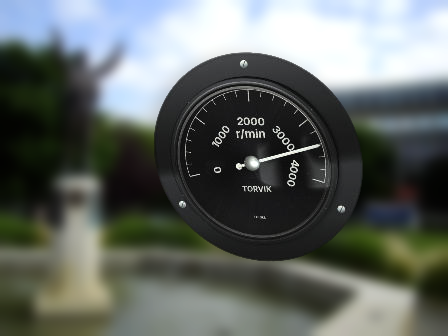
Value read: 3400rpm
